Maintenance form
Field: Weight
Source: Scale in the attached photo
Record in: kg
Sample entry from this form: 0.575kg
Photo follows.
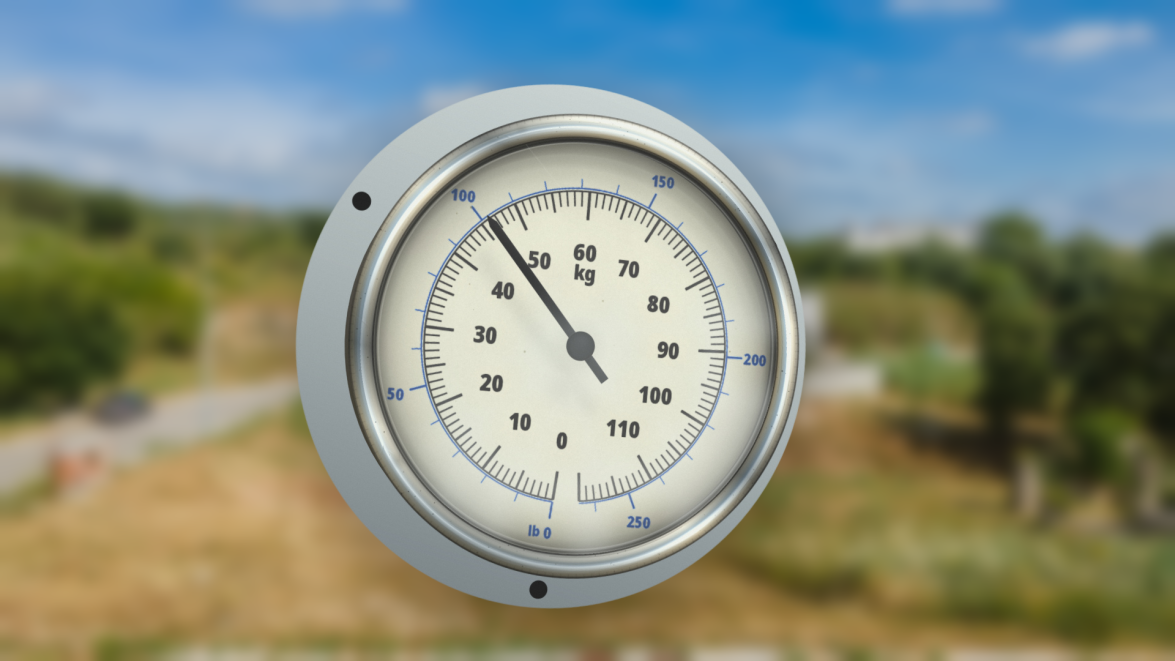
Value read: 46kg
